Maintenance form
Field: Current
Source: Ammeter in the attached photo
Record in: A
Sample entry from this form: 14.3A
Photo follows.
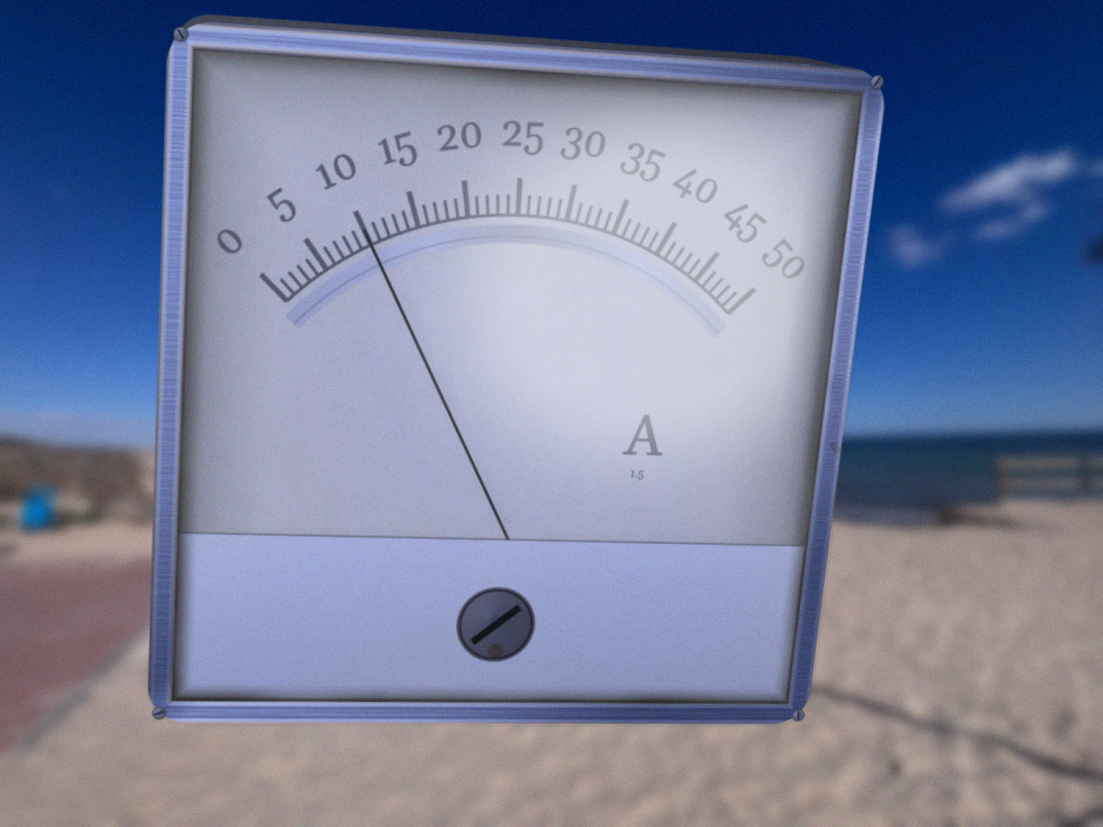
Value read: 10A
